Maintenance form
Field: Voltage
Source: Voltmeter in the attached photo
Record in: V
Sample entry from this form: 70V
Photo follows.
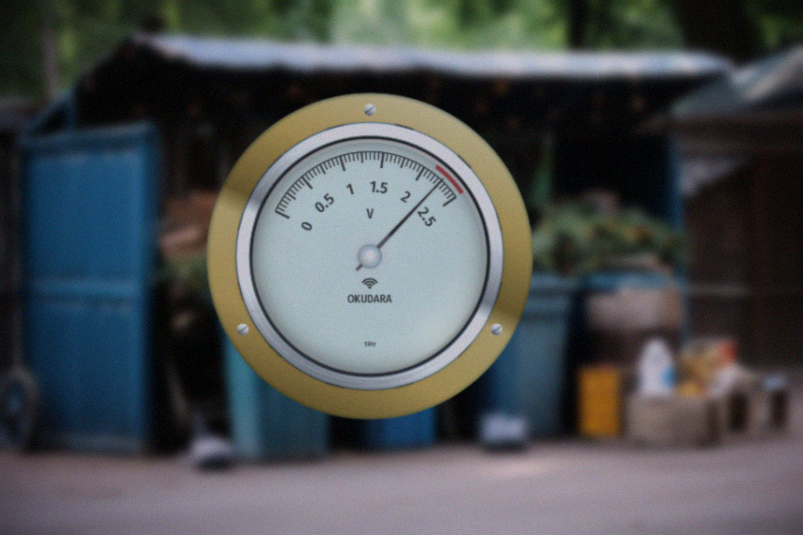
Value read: 2.25V
